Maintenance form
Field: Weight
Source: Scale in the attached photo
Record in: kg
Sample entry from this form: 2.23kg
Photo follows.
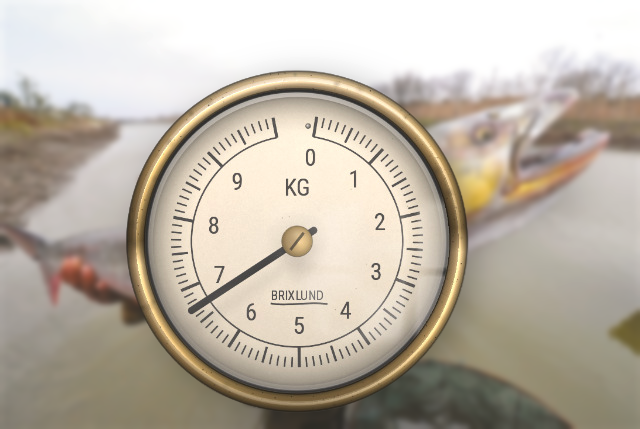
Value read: 6.7kg
